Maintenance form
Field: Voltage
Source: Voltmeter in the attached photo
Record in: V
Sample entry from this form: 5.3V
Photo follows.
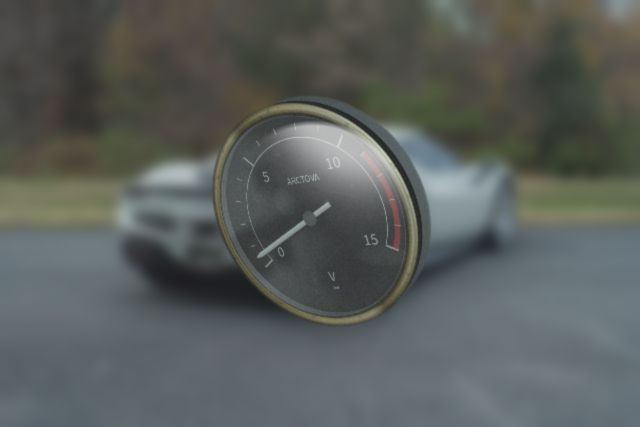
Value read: 0.5V
